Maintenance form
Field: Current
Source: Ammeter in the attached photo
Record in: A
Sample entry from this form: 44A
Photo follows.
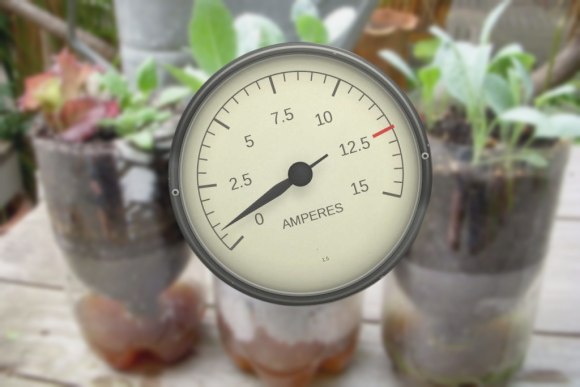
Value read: 0.75A
